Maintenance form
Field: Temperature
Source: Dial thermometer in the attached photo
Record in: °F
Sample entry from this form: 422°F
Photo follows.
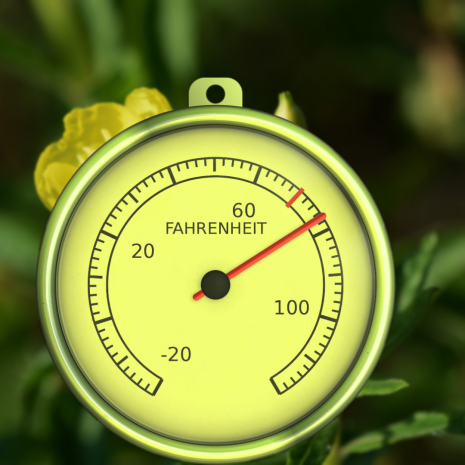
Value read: 77°F
